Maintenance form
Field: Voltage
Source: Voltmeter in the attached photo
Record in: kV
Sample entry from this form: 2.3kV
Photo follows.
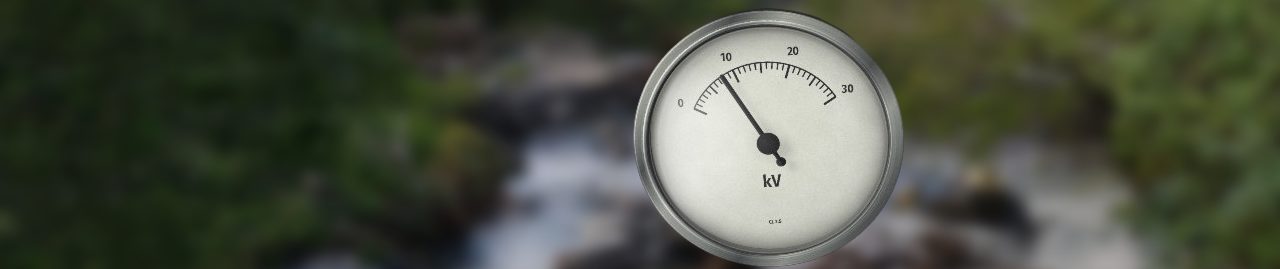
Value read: 8kV
